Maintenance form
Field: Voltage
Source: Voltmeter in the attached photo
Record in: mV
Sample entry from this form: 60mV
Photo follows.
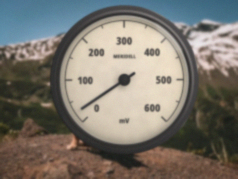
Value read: 25mV
